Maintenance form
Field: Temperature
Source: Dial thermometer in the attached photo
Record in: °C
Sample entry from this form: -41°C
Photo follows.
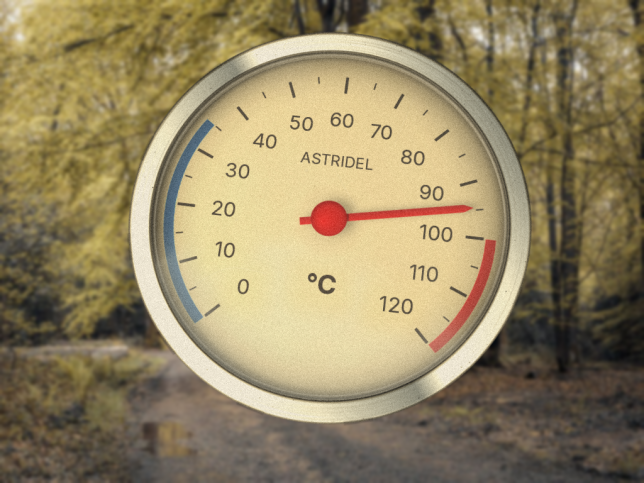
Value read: 95°C
